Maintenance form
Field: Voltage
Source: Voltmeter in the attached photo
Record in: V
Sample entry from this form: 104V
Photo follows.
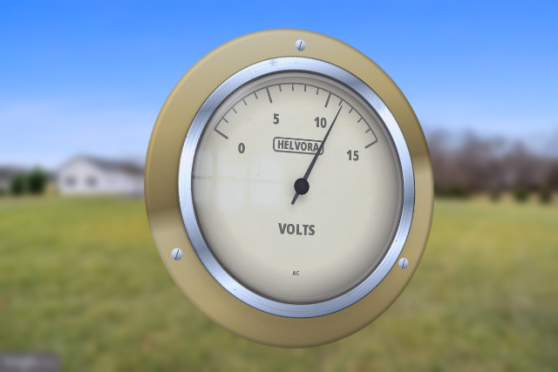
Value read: 11V
